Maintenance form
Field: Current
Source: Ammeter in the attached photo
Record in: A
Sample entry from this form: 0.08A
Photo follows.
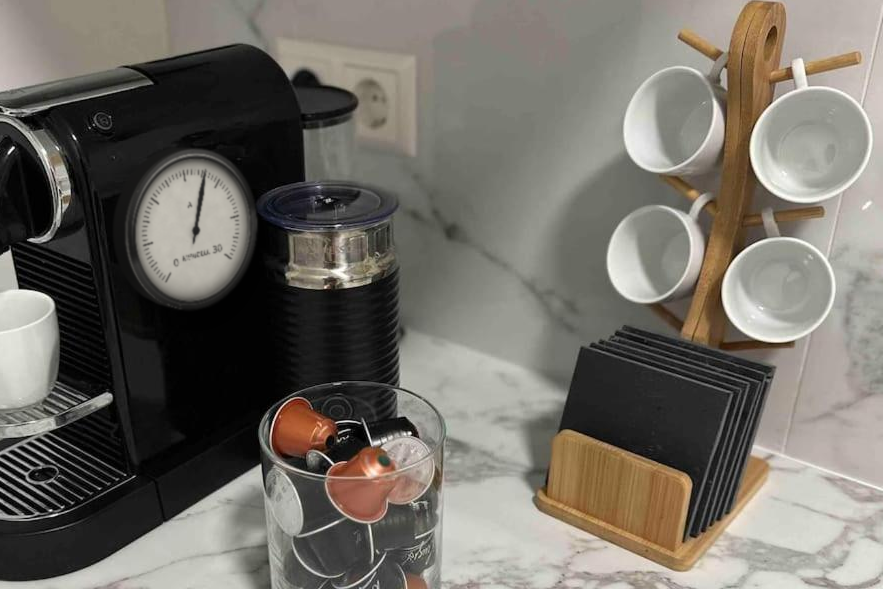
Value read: 17.5A
